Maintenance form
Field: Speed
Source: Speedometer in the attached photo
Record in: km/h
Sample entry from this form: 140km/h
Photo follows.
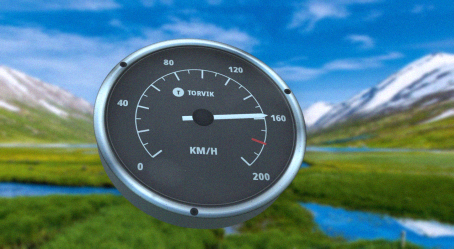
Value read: 160km/h
